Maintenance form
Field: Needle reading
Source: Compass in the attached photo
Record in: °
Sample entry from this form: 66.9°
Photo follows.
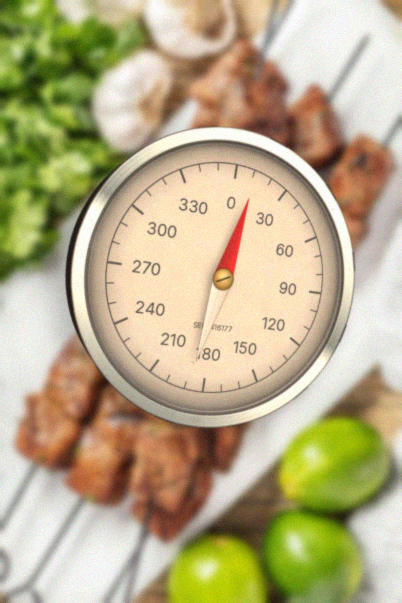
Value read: 10°
